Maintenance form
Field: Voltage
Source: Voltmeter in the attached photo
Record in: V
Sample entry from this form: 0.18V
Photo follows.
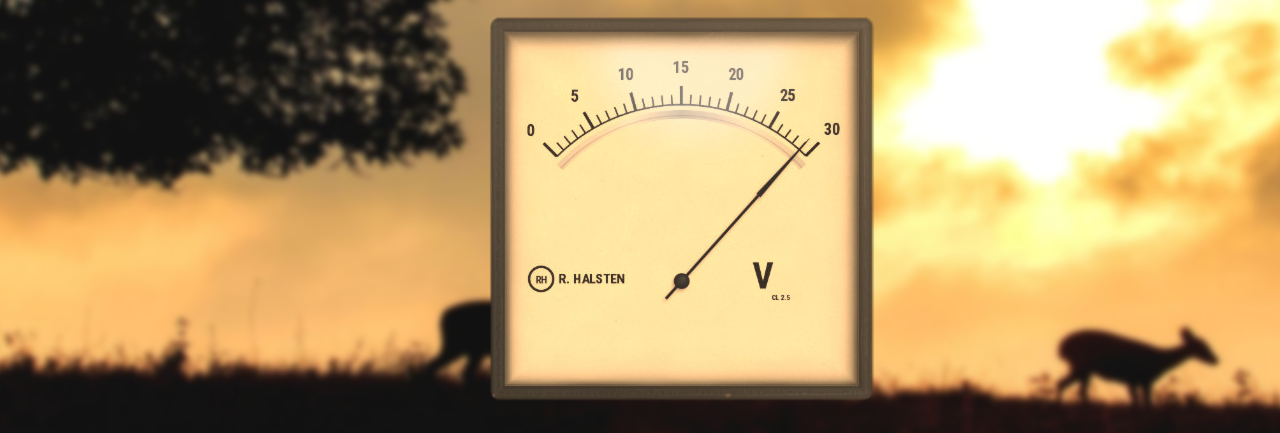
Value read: 29V
